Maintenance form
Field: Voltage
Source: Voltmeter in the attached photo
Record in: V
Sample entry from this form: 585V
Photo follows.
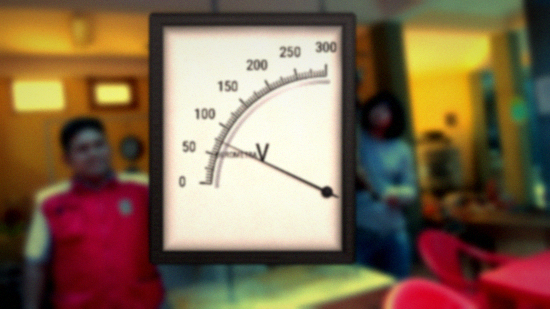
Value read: 75V
